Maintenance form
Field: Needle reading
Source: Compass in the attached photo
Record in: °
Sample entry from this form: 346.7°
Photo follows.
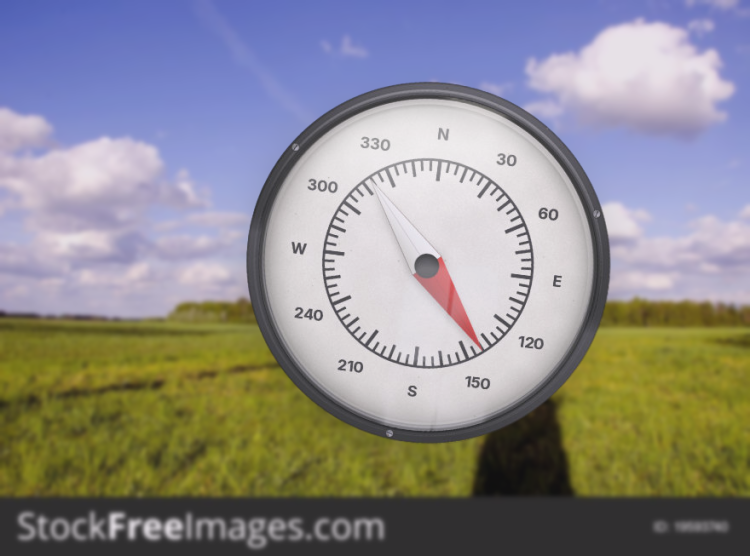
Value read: 140°
